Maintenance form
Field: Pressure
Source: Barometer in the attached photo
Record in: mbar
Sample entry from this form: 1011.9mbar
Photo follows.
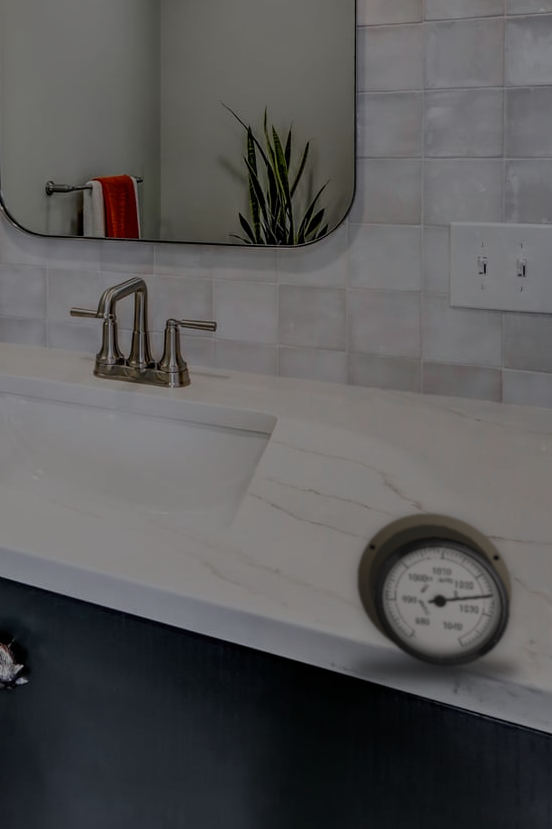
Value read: 1025mbar
